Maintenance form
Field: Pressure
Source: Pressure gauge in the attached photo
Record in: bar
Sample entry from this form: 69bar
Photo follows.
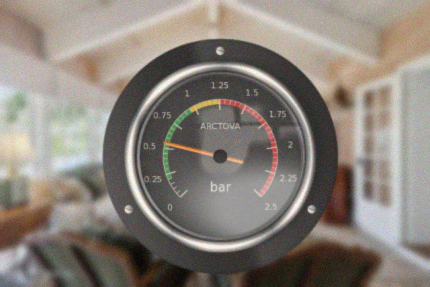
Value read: 0.55bar
